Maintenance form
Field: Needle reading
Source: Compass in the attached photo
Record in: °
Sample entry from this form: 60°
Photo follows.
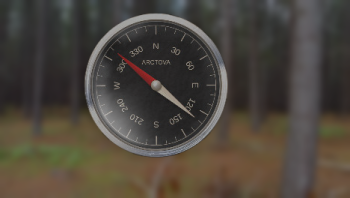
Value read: 310°
